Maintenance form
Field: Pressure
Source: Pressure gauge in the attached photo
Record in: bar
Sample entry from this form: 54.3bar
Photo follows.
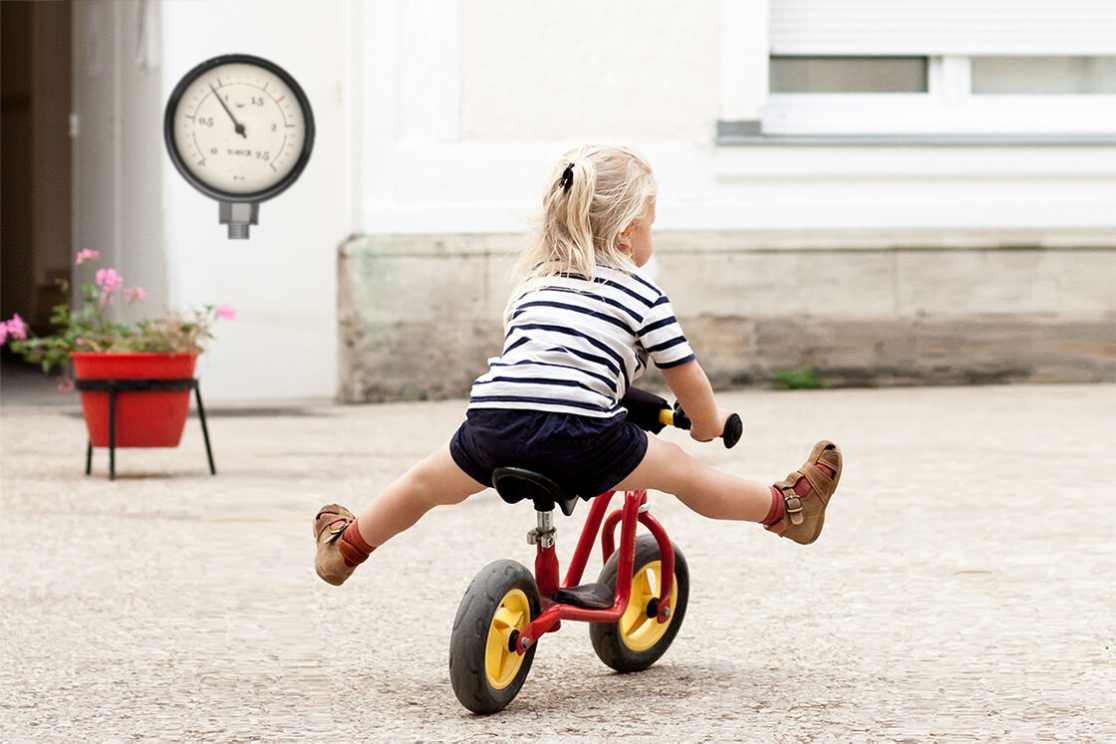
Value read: 0.9bar
